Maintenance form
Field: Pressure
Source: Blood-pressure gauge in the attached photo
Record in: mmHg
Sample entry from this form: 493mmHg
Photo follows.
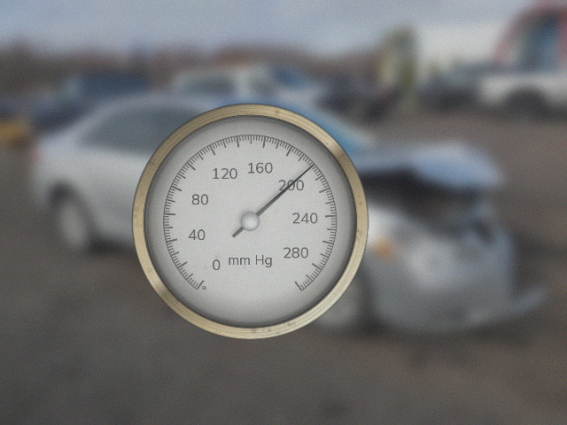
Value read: 200mmHg
